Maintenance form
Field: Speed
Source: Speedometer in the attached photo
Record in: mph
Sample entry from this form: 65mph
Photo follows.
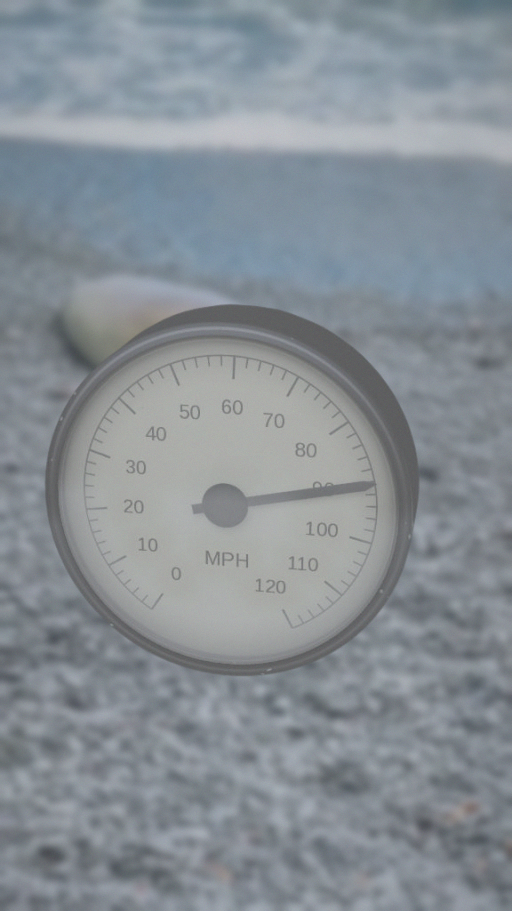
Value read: 90mph
